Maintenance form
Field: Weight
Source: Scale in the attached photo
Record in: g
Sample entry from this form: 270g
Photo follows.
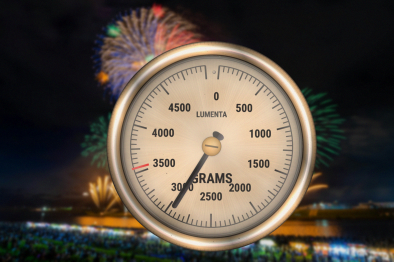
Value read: 2950g
